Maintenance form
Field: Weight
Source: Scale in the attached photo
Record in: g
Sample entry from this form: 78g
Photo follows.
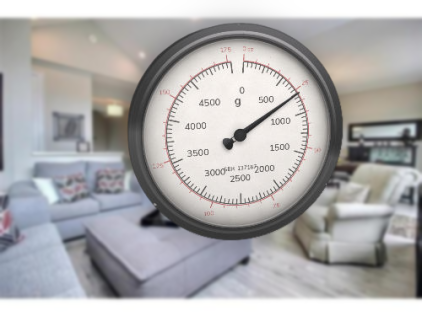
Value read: 750g
